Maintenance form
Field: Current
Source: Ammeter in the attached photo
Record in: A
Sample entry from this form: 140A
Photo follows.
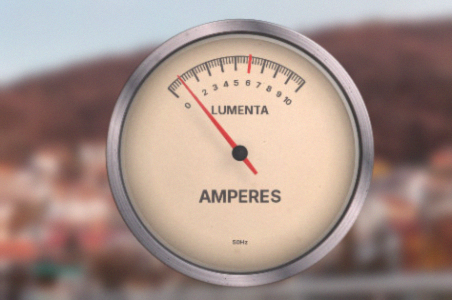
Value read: 1A
